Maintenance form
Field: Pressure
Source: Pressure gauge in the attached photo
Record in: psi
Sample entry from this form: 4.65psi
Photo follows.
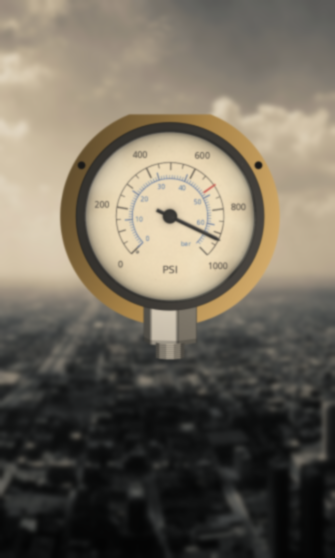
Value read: 925psi
